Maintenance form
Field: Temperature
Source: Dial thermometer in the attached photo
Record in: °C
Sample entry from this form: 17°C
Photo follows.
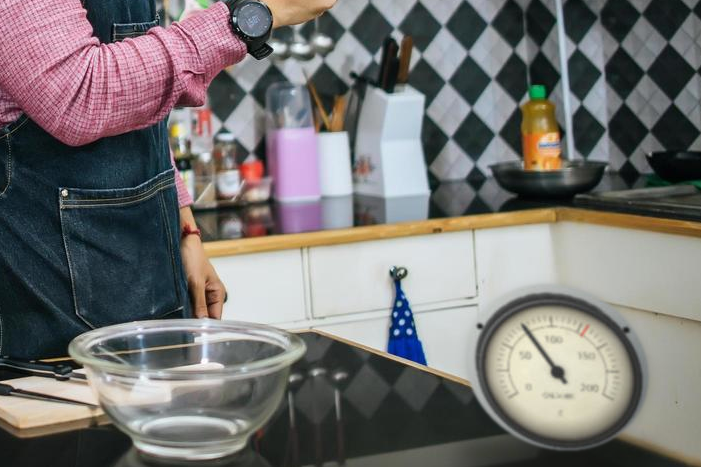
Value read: 75°C
